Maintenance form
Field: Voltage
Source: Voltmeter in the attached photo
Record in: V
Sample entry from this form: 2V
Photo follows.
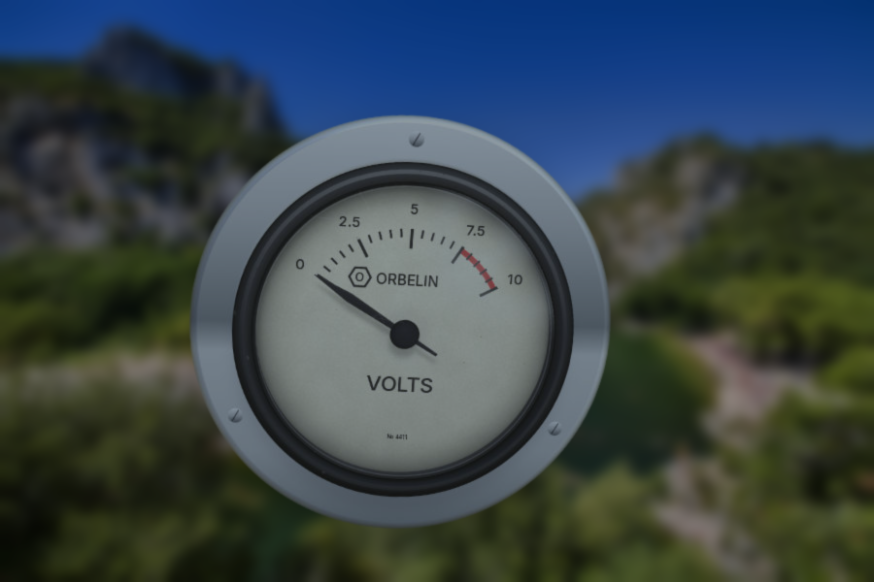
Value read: 0V
